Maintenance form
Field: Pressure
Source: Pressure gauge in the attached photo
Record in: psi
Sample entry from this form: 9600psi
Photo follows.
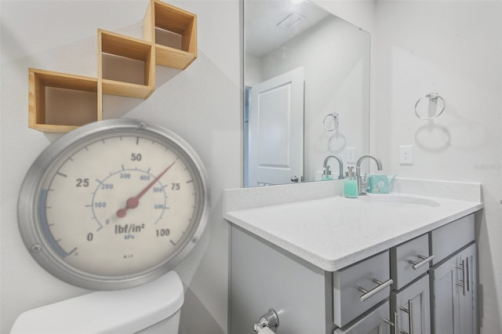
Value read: 65psi
